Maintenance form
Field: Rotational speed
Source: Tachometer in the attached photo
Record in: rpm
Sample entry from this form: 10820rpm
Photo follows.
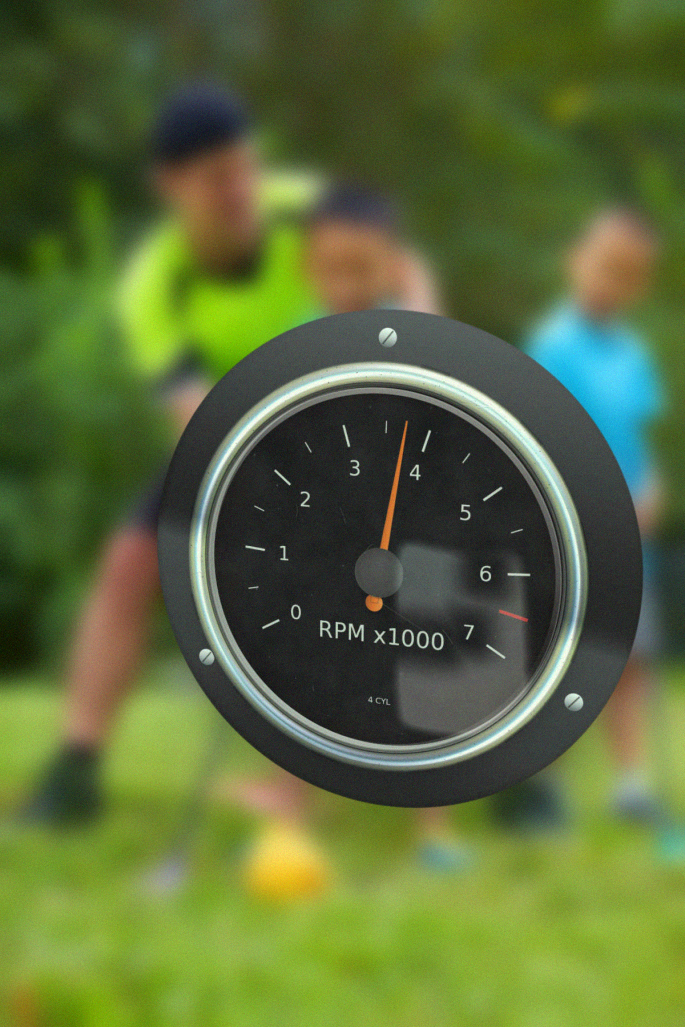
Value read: 3750rpm
